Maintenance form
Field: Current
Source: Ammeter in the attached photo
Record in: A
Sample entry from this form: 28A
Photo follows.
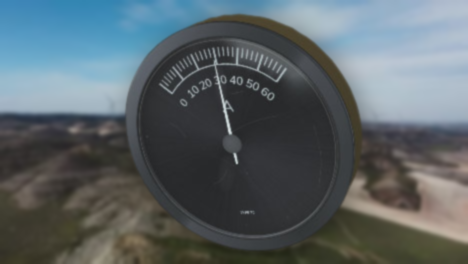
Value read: 30A
